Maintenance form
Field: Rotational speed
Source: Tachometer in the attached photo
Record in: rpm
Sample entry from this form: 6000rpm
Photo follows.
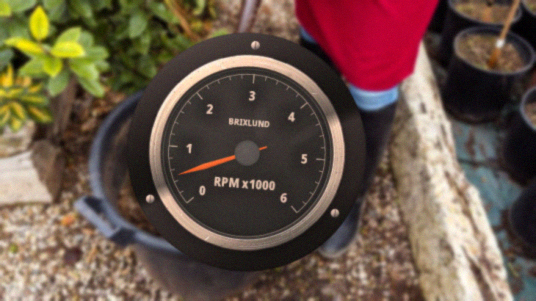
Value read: 500rpm
